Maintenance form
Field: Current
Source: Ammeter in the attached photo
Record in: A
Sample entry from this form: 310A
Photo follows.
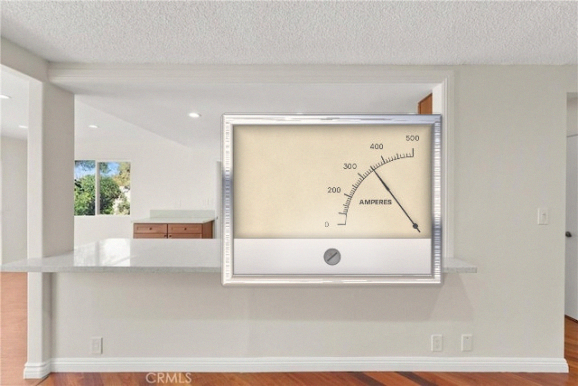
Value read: 350A
